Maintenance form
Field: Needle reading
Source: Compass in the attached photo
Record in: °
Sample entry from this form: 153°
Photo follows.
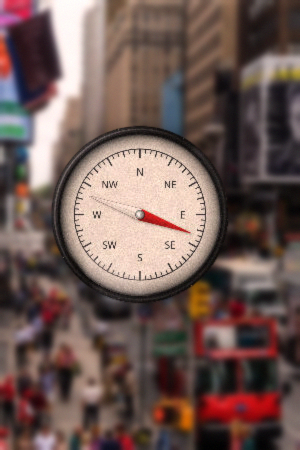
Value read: 110°
